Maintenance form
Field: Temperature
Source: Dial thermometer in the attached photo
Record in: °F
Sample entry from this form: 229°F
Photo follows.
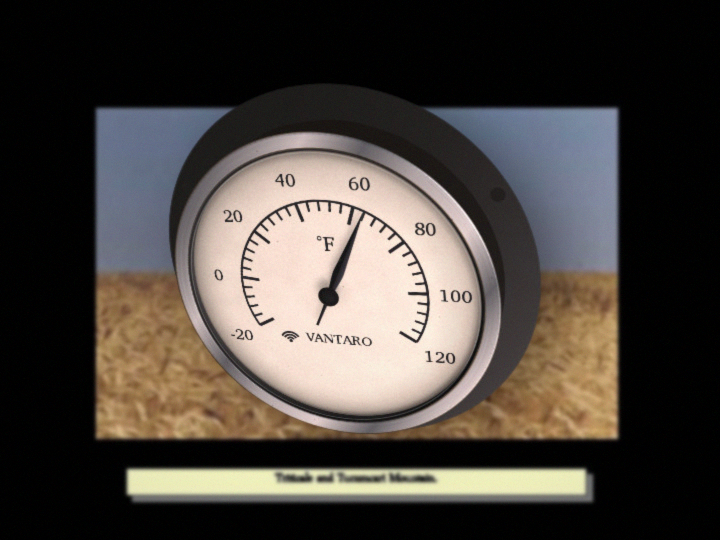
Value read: 64°F
